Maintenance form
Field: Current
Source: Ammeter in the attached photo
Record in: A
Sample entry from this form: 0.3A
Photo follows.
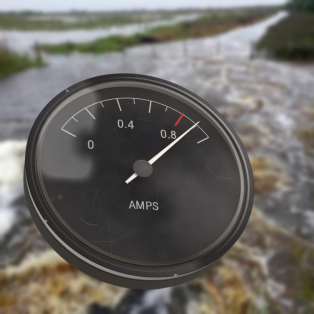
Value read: 0.9A
